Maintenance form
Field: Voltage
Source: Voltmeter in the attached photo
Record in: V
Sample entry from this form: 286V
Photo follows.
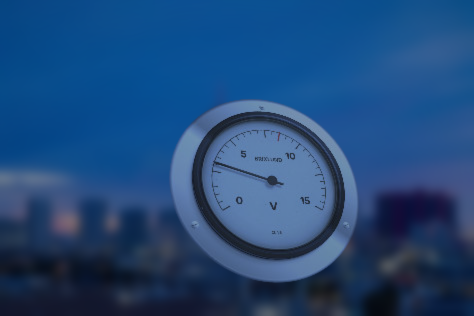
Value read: 3V
